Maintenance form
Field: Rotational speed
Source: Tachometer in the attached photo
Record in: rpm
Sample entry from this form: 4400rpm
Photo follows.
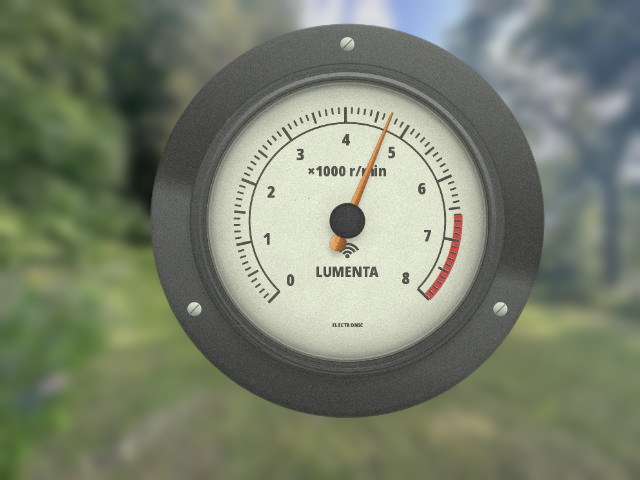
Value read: 4700rpm
